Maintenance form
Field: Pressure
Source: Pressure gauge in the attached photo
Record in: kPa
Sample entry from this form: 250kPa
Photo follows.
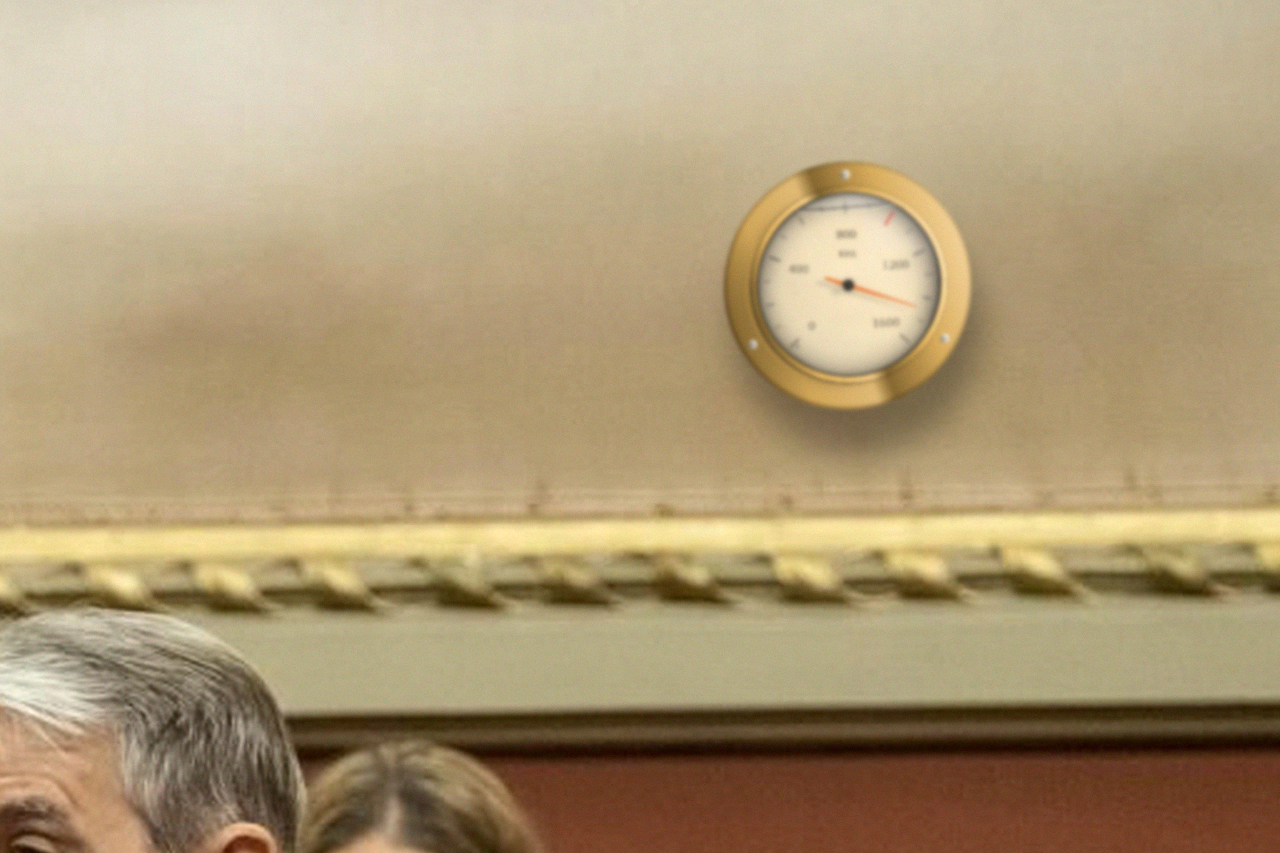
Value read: 1450kPa
